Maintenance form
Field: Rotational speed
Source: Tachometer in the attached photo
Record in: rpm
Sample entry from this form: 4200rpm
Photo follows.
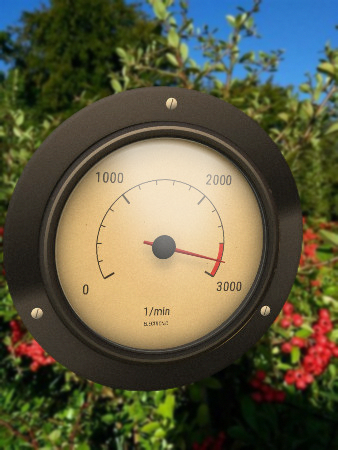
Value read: 2800rpm
